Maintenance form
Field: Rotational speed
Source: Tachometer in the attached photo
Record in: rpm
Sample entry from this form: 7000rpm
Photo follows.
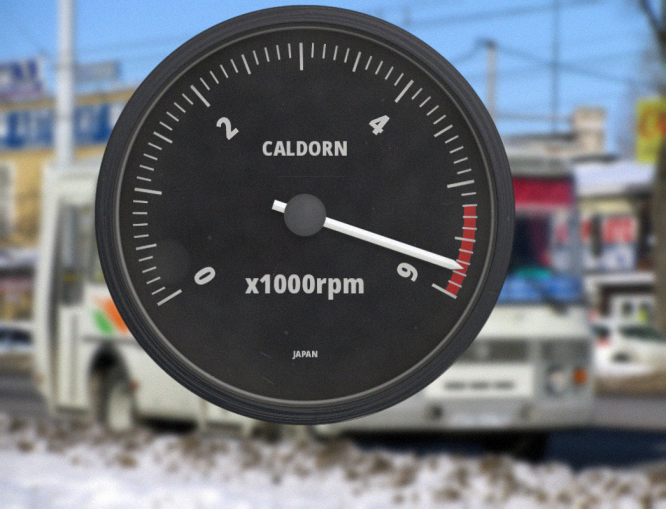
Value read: 5750rpm
